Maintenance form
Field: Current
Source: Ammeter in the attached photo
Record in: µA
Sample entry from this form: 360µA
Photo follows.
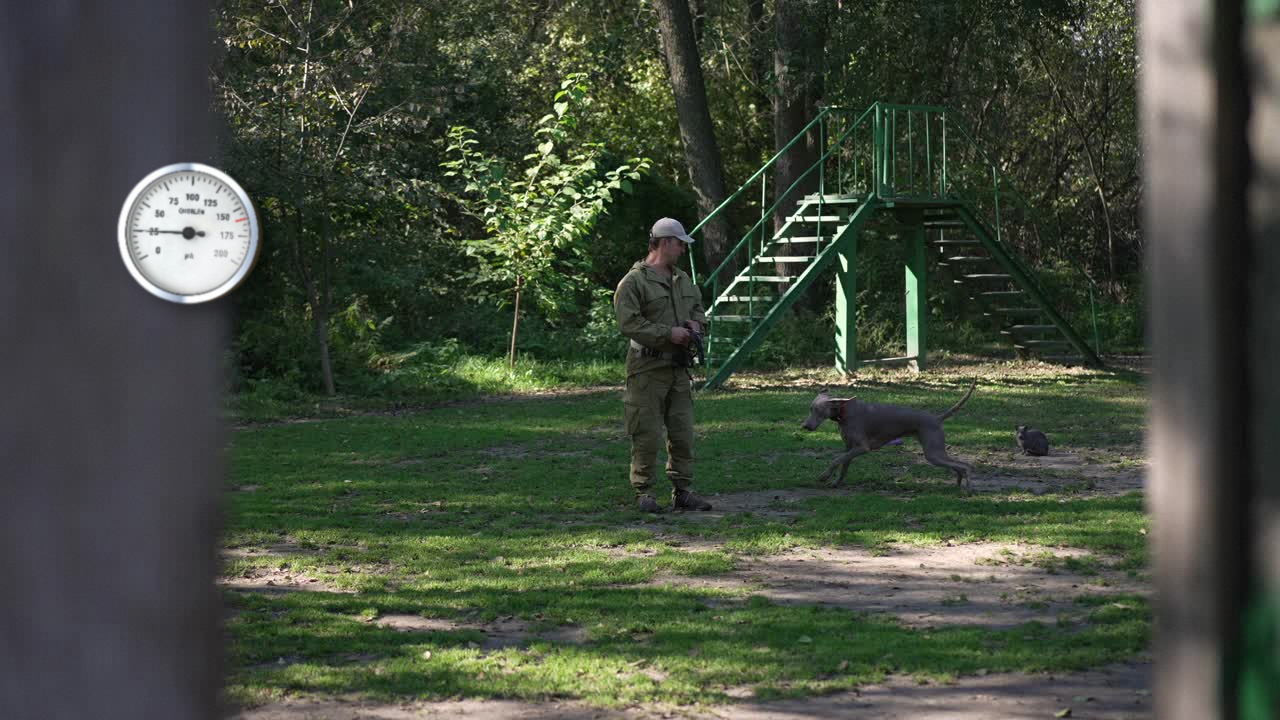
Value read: 25µA
